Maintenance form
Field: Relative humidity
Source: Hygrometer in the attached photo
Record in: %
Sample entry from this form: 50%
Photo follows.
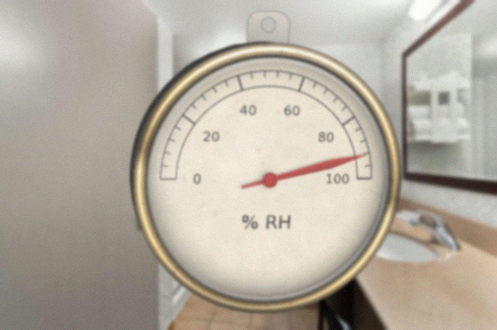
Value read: 92%
